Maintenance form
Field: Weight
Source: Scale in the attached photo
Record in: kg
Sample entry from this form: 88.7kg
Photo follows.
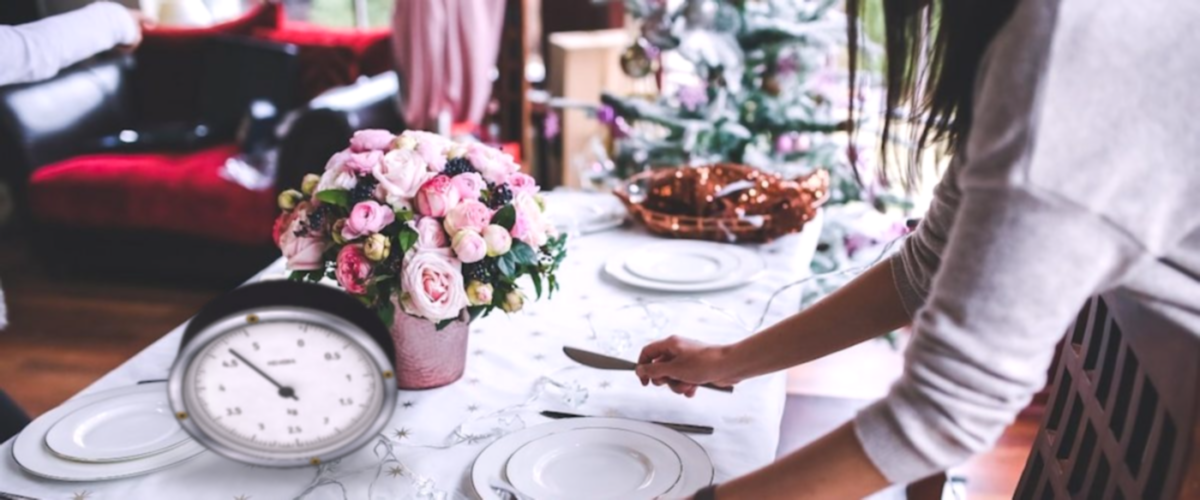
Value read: 4.75kg
